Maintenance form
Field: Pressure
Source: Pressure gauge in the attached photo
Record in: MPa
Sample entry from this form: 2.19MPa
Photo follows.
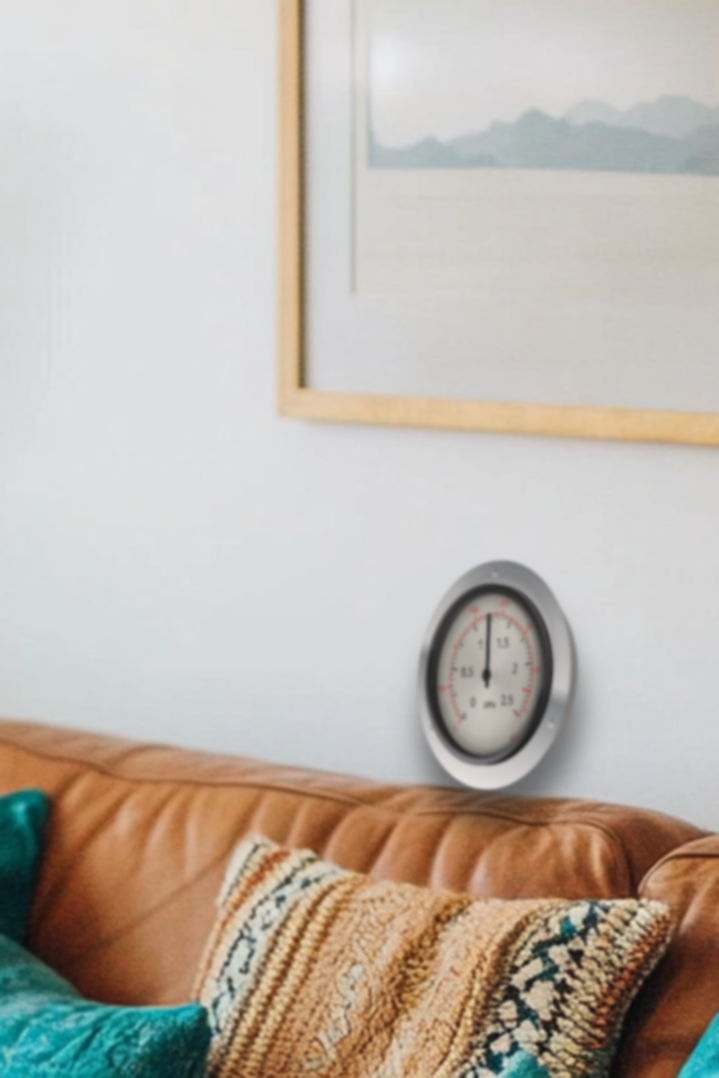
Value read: 1.25MPa
